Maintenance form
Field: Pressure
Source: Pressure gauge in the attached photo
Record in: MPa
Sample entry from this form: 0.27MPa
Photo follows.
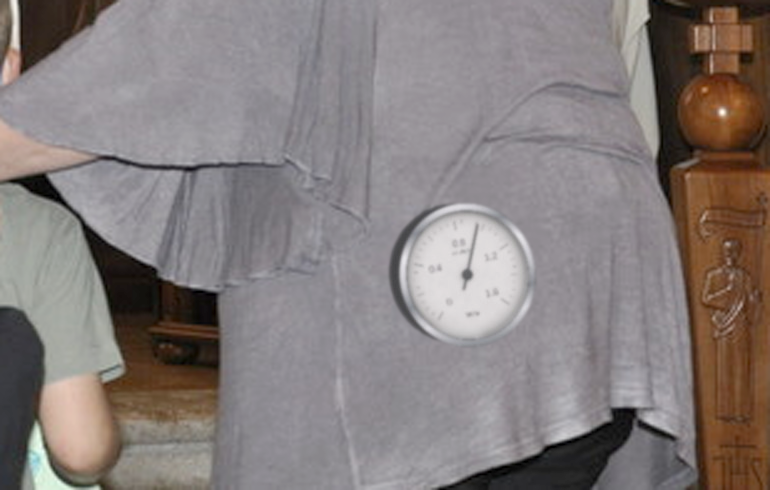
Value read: 0.95MPa
